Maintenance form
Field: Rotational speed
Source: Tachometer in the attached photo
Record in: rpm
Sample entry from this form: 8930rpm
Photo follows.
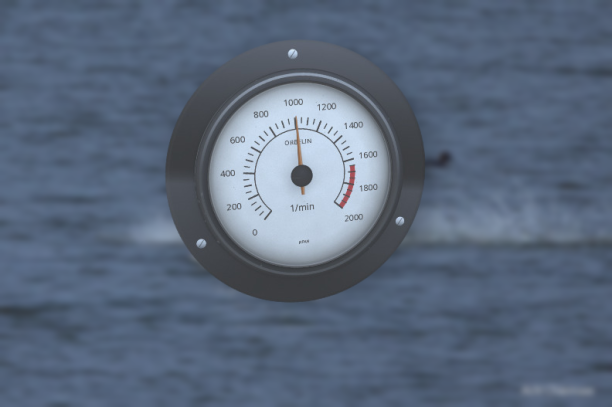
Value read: 1000rpm
